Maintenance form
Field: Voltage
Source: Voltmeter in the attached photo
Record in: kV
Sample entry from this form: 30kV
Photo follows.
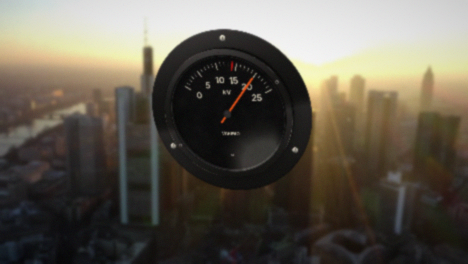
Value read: 20kV
